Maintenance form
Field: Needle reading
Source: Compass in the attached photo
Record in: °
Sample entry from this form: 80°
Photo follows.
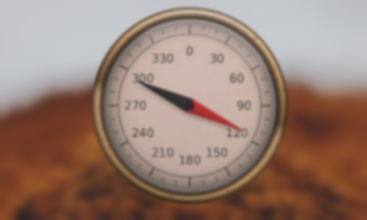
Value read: 115°
